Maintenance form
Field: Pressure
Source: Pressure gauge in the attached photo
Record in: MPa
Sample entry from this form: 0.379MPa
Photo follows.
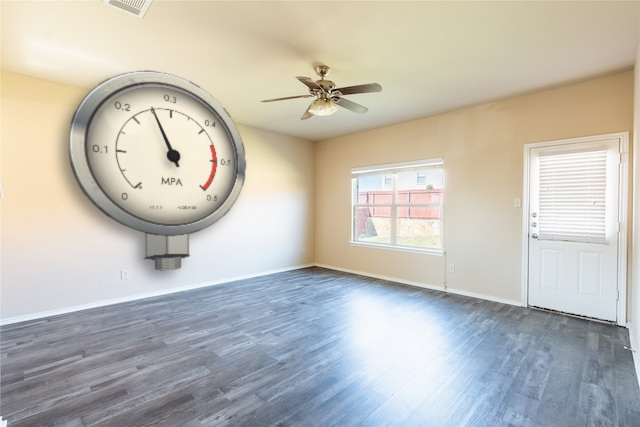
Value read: 0.25MPa
